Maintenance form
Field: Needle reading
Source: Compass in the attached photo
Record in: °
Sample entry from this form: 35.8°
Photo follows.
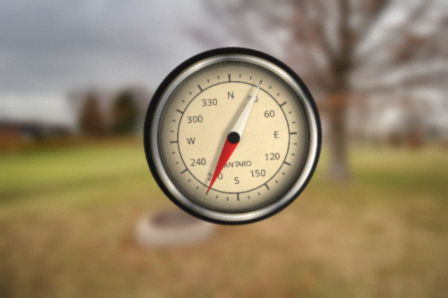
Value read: 210°
